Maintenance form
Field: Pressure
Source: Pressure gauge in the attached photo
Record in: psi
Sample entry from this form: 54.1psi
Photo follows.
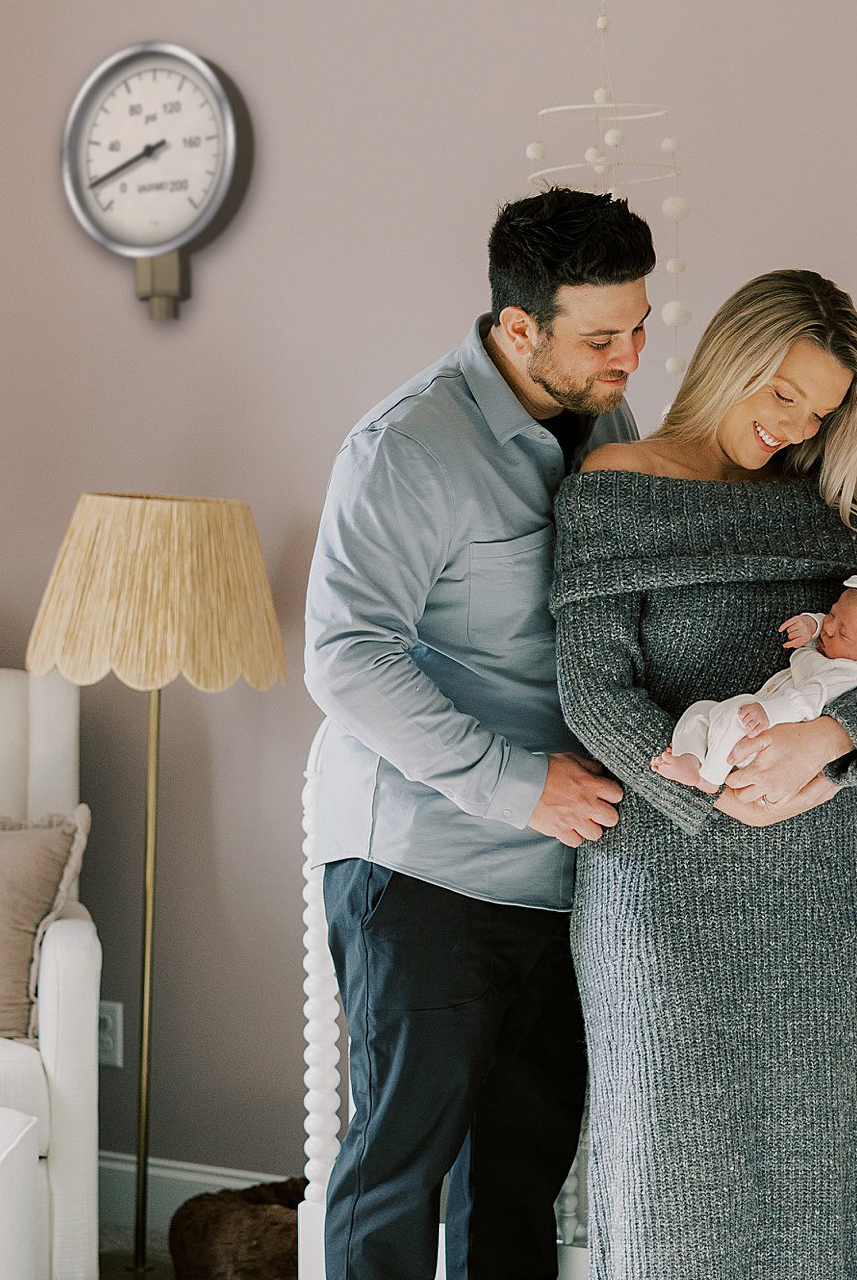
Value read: 15psi
